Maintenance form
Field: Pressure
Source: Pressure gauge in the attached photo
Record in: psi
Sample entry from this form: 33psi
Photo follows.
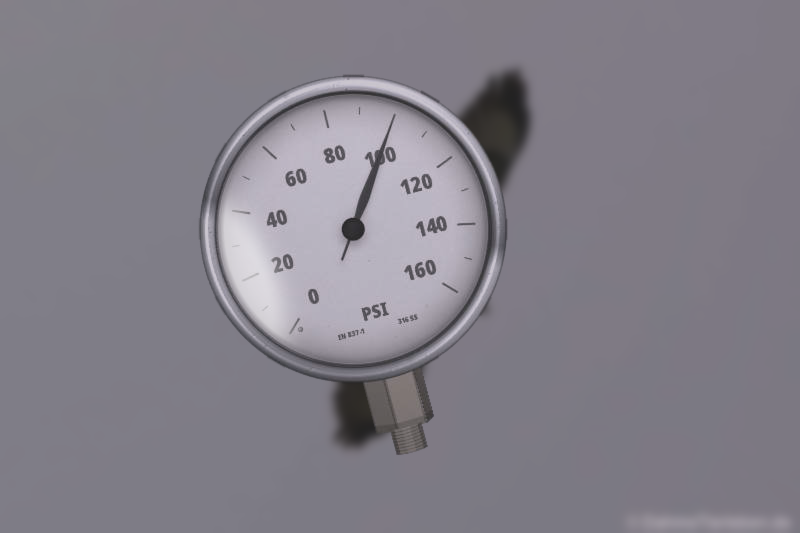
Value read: 100psi
